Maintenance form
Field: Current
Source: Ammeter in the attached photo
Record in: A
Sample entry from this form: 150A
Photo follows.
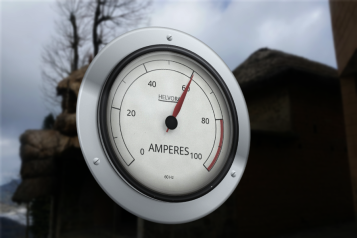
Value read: 60A
